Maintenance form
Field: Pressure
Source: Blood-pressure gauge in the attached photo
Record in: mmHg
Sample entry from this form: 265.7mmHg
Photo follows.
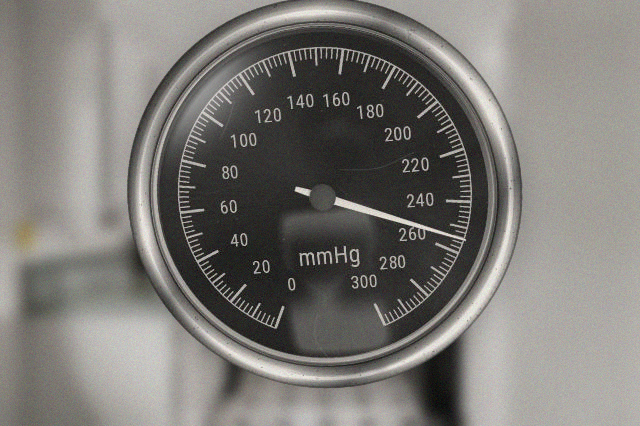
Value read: 254mmHg
